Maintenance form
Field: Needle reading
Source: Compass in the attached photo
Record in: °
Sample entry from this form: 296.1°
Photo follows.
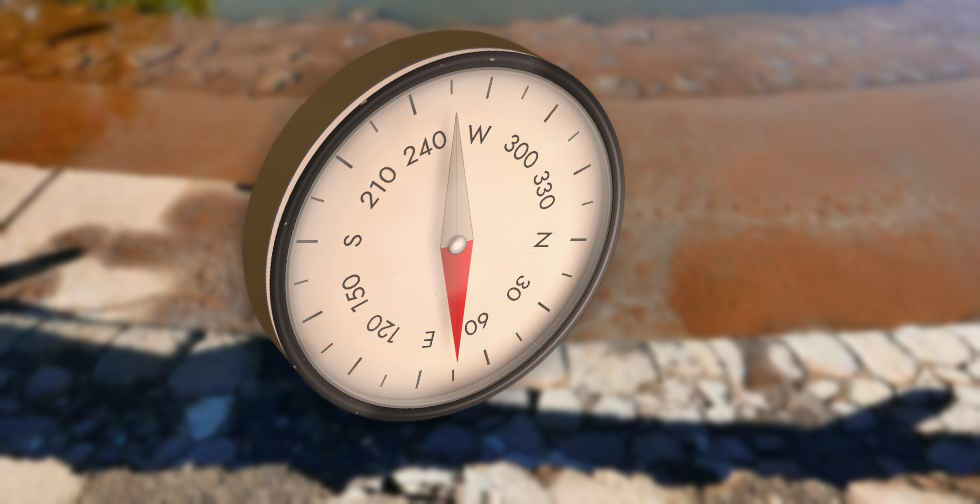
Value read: 75°
